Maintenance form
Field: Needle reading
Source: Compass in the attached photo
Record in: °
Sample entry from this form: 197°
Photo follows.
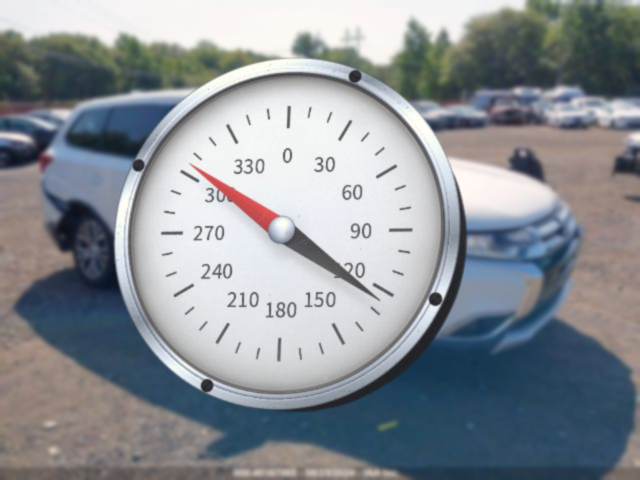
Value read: 305°
